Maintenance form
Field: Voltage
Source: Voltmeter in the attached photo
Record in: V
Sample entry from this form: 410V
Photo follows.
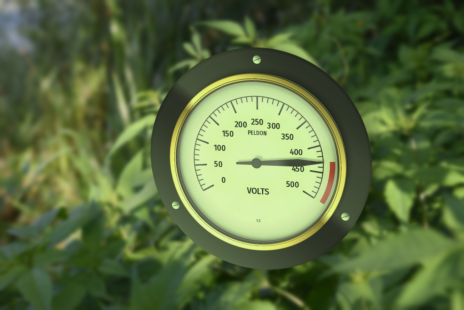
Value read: 430V
